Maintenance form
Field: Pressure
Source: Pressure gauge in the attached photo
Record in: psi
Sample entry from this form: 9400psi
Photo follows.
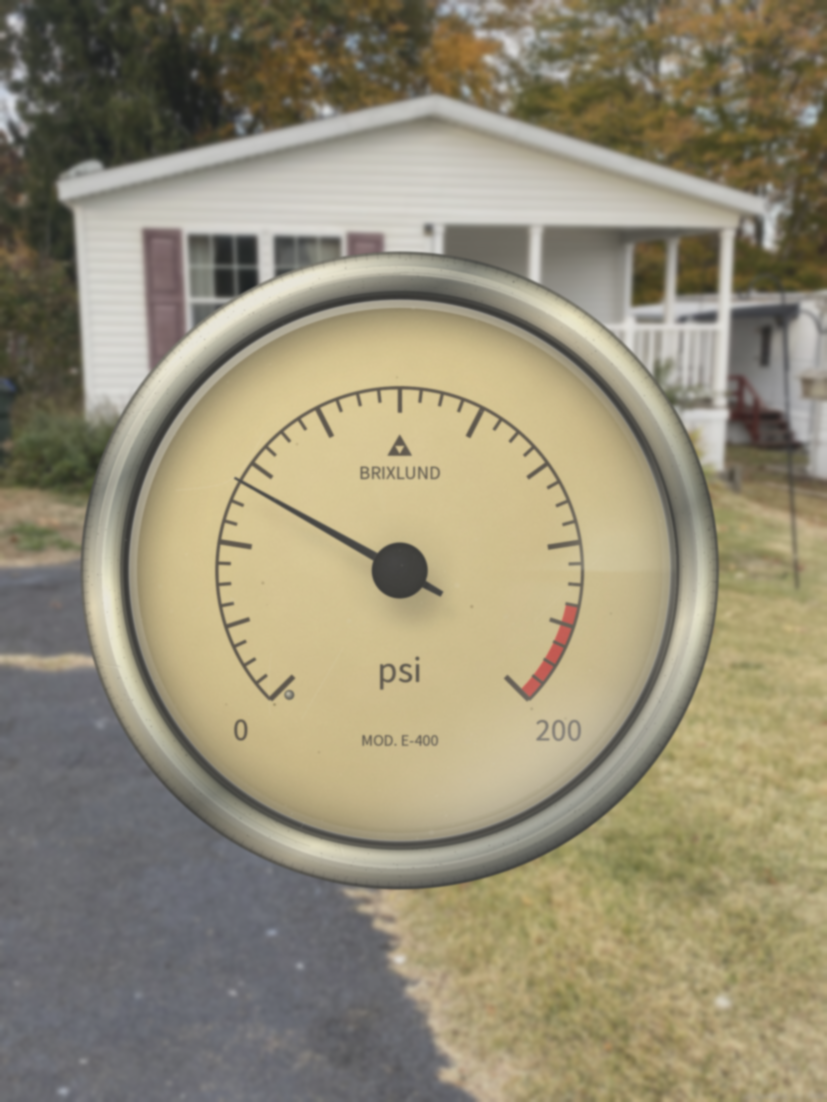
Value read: 55psi
